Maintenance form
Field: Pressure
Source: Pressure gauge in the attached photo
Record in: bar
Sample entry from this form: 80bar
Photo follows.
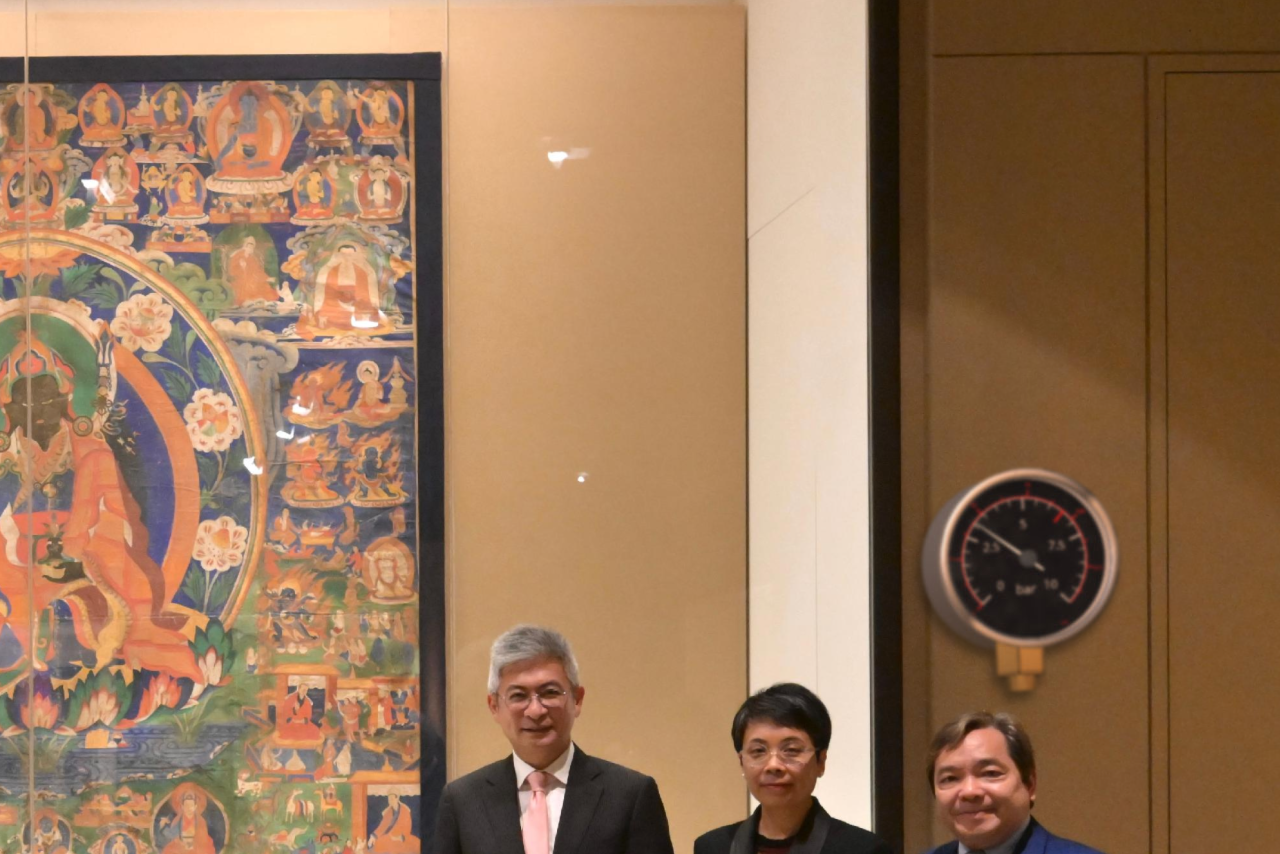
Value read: 3bar
